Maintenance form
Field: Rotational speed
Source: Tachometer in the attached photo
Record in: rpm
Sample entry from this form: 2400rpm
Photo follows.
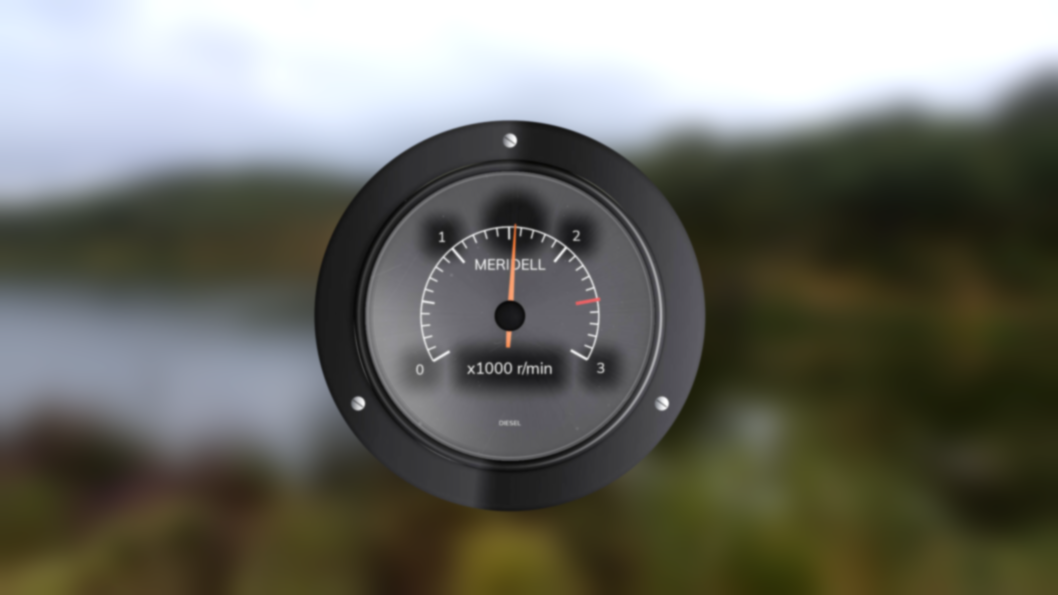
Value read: 1550rpm
